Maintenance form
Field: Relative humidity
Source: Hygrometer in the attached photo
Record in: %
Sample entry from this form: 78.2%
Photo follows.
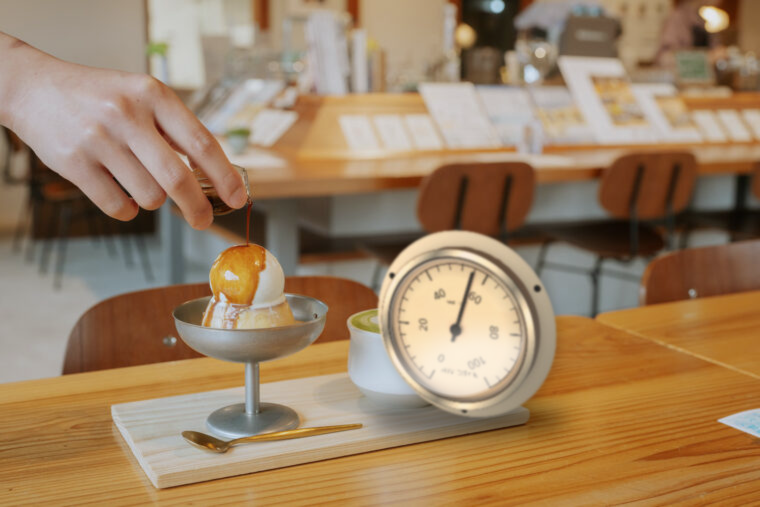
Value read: 56%
